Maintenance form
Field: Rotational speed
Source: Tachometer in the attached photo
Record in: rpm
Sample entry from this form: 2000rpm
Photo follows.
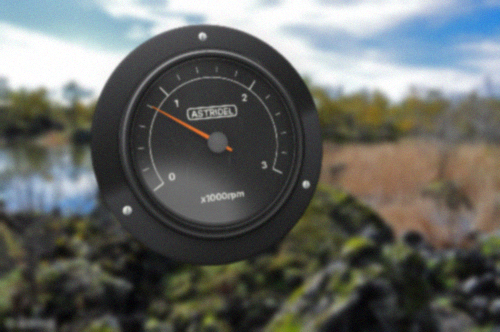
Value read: 800rpm
